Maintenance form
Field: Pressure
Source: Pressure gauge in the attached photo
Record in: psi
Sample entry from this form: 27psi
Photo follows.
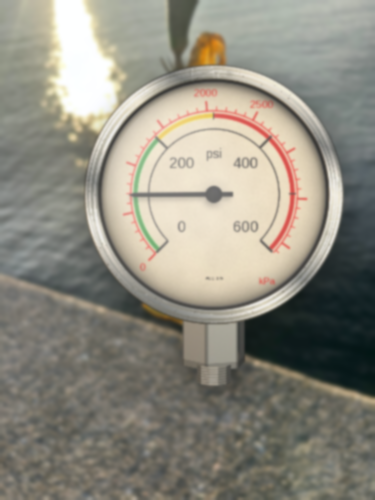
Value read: 100psi
